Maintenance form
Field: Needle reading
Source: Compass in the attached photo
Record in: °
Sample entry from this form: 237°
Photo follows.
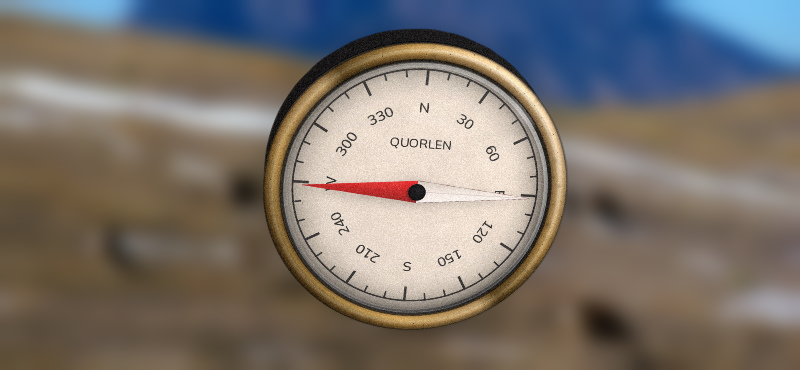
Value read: 270°
